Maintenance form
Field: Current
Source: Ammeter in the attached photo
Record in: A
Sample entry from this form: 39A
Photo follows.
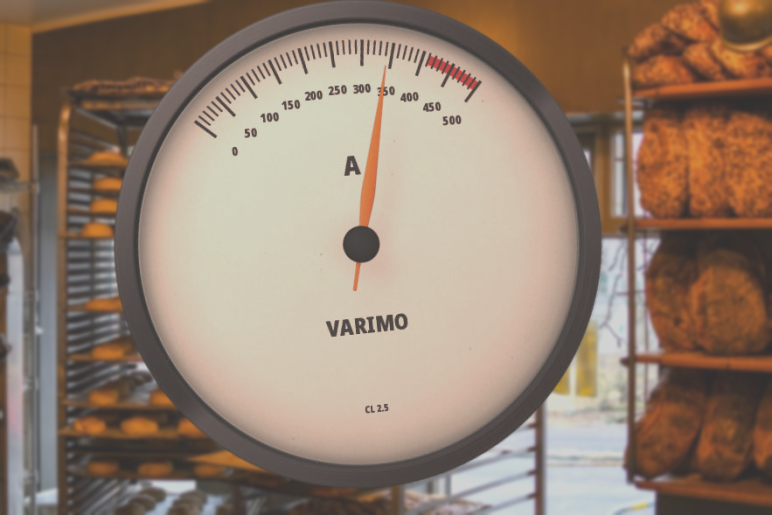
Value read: 340A
